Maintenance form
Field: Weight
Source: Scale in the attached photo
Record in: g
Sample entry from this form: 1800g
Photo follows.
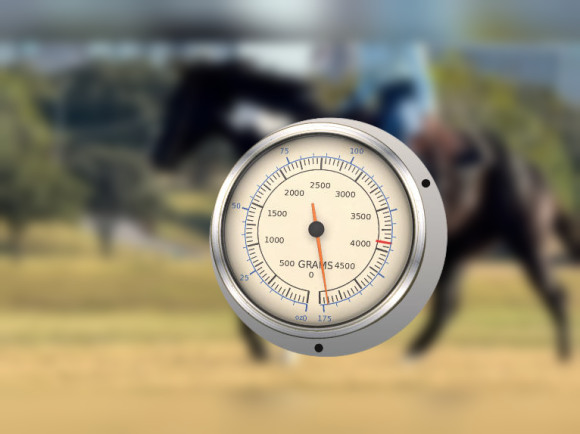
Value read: 4900g
